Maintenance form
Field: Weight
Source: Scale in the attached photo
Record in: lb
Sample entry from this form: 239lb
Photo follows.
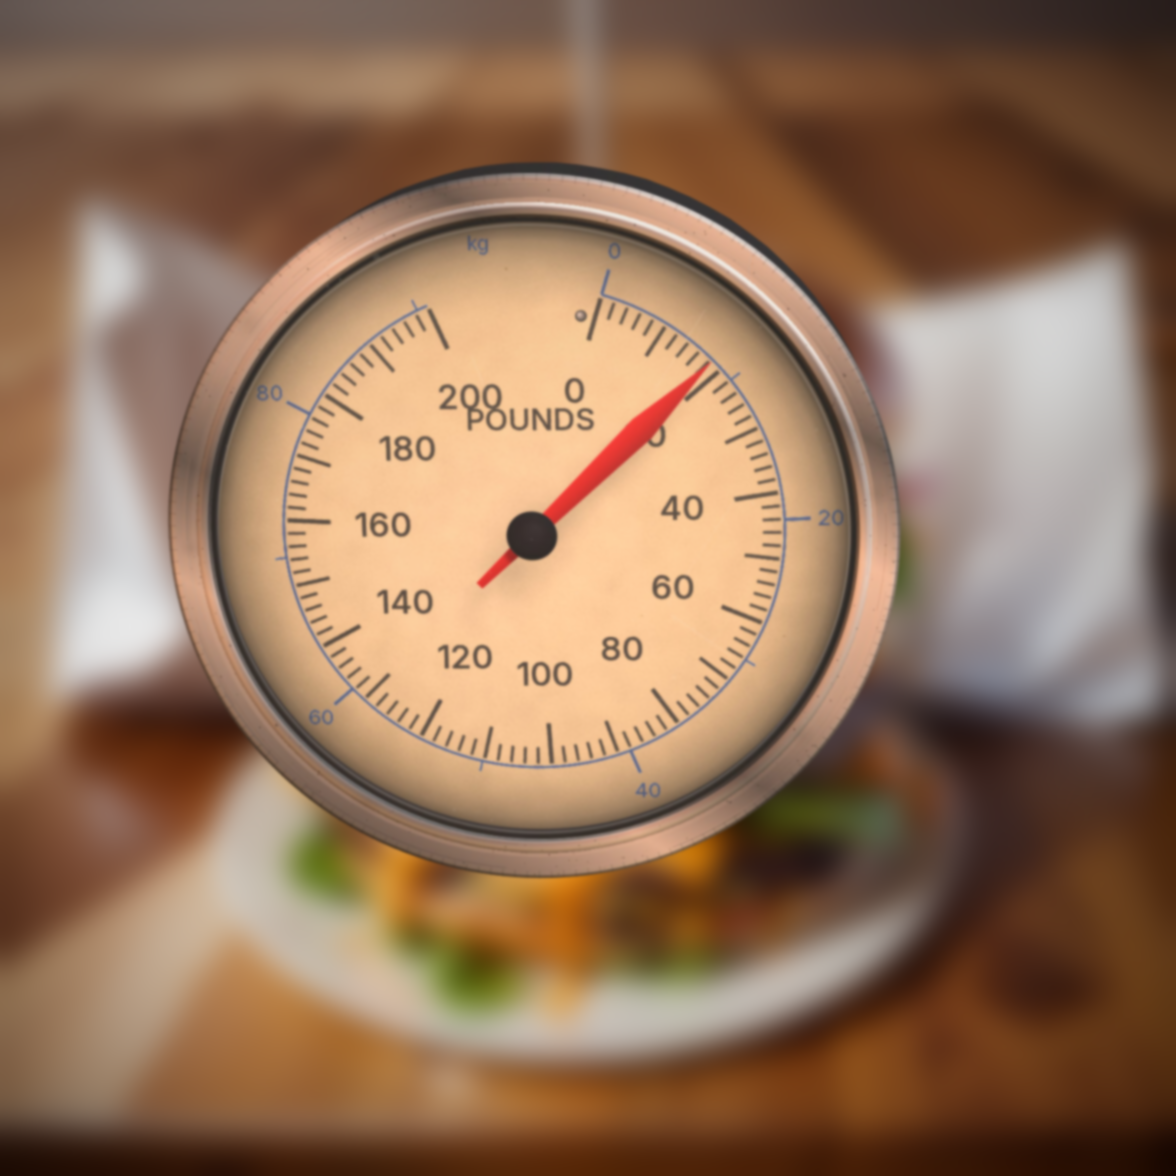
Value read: 18lb
